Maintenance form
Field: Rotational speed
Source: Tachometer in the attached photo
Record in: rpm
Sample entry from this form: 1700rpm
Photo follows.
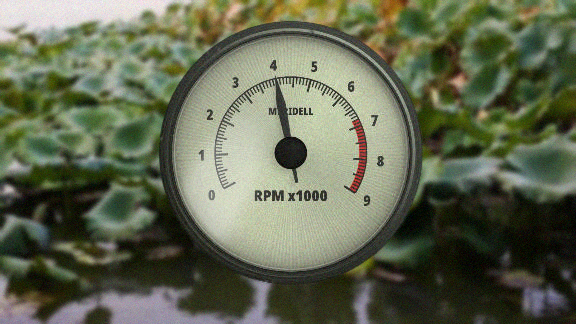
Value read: 4000rpm
